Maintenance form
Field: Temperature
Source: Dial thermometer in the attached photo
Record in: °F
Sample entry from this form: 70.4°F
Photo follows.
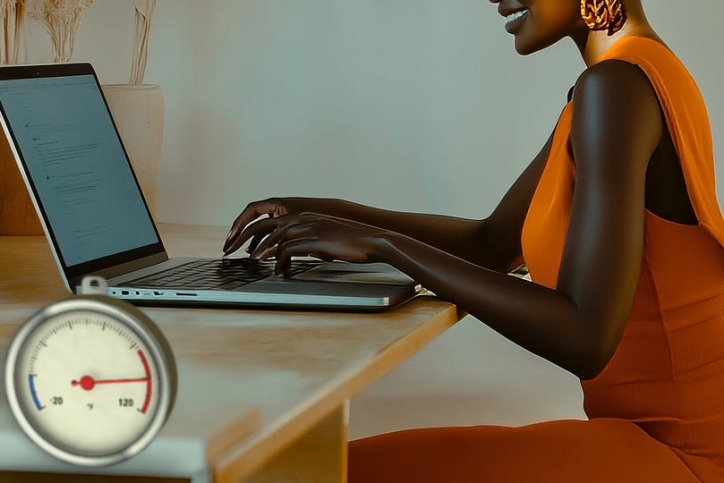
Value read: 100°F
